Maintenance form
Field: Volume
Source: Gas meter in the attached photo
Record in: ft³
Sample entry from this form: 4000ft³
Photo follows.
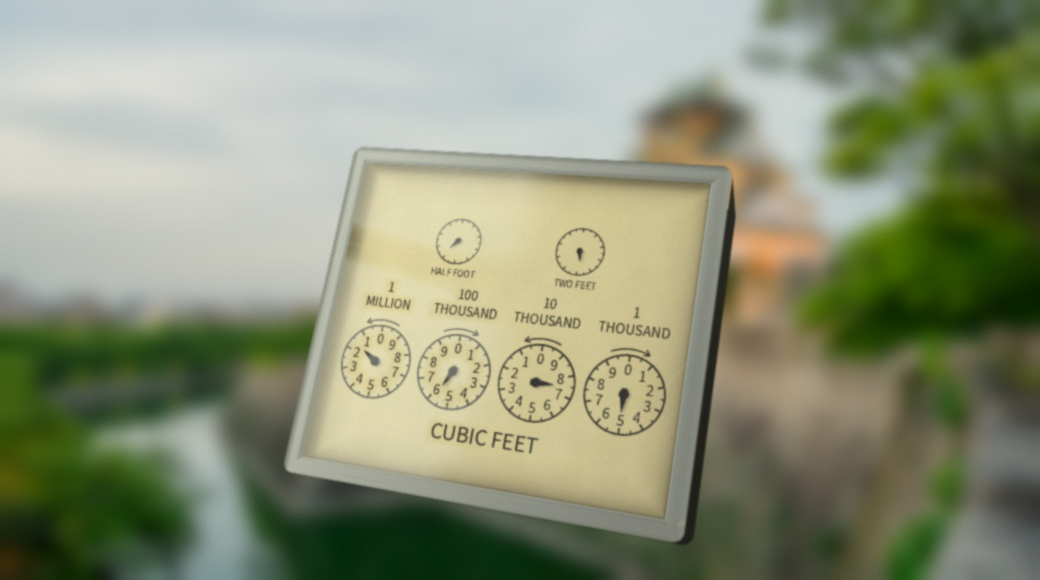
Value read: 157500ft³
